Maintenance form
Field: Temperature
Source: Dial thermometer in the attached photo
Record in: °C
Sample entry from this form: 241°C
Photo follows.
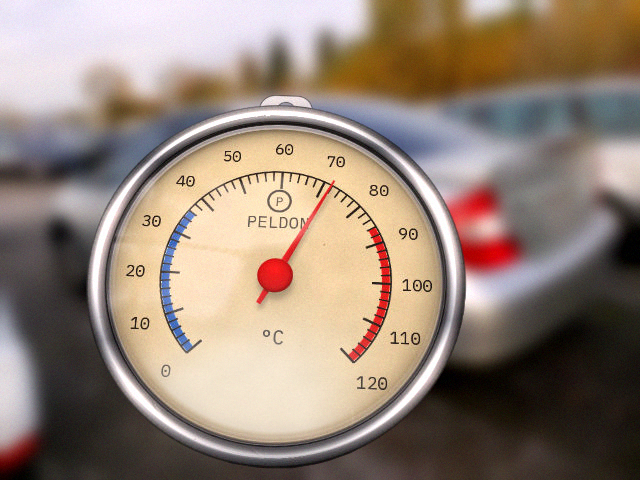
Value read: 72°C
